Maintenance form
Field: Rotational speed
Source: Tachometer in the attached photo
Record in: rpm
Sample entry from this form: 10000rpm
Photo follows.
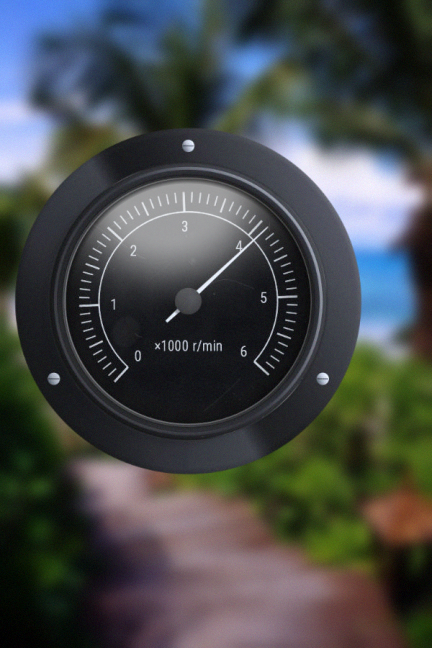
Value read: 4100rpm
